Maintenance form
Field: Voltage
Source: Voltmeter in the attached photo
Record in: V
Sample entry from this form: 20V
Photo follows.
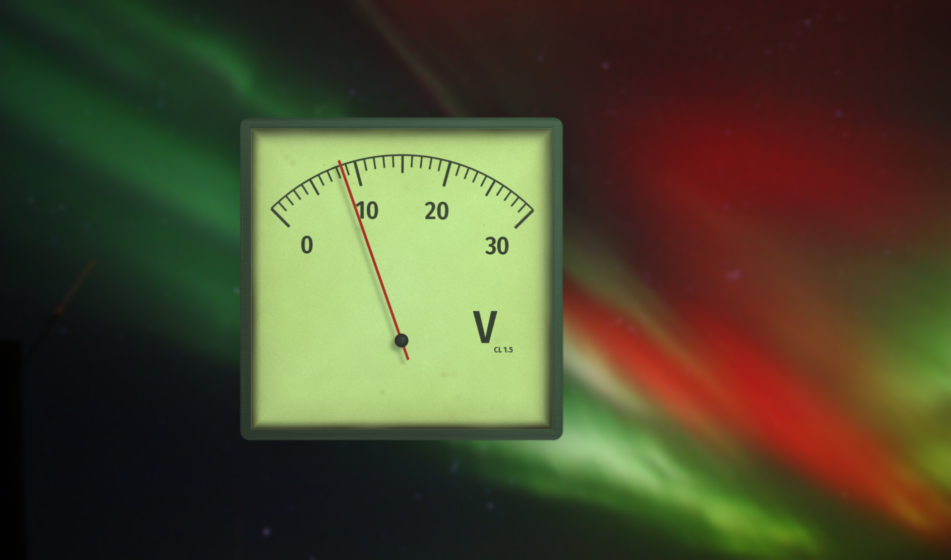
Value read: 8.5V
